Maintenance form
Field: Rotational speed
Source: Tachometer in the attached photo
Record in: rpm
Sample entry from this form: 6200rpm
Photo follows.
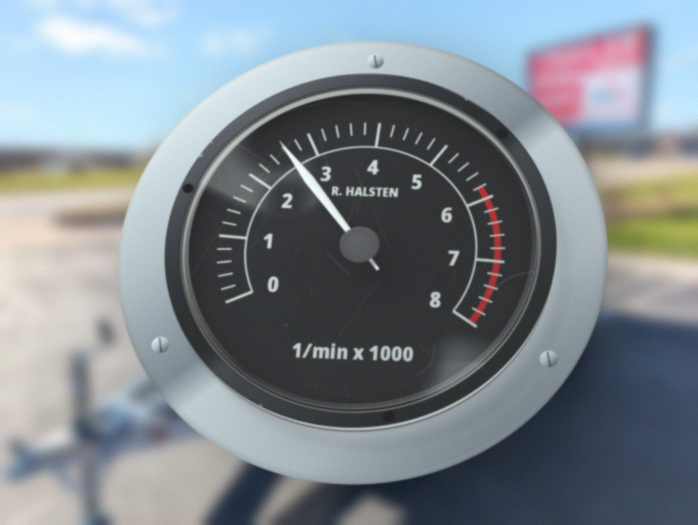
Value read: 2600rpm
